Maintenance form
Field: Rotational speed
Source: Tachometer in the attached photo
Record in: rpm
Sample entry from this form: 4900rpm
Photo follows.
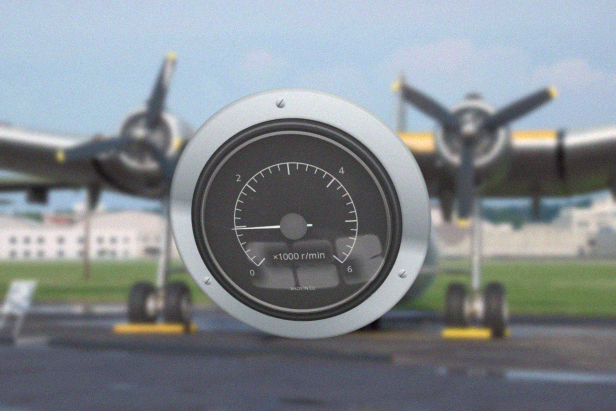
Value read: 1000rpm
